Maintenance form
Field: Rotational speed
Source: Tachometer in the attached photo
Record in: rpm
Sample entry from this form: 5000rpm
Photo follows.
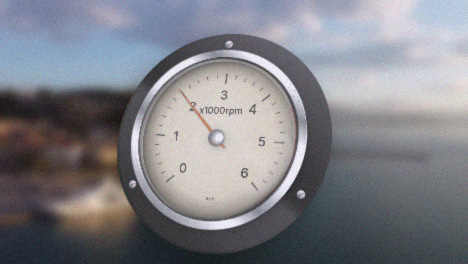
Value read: 2000rpm
